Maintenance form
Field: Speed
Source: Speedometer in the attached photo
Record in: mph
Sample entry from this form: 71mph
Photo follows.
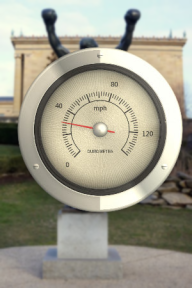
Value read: 30mph
